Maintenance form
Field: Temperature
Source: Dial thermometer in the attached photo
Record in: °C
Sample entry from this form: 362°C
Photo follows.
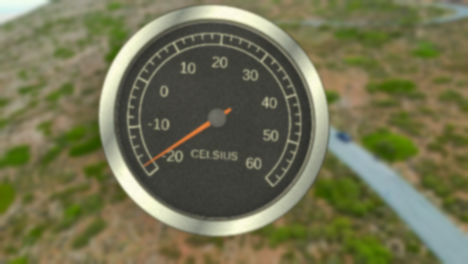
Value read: -18°C
